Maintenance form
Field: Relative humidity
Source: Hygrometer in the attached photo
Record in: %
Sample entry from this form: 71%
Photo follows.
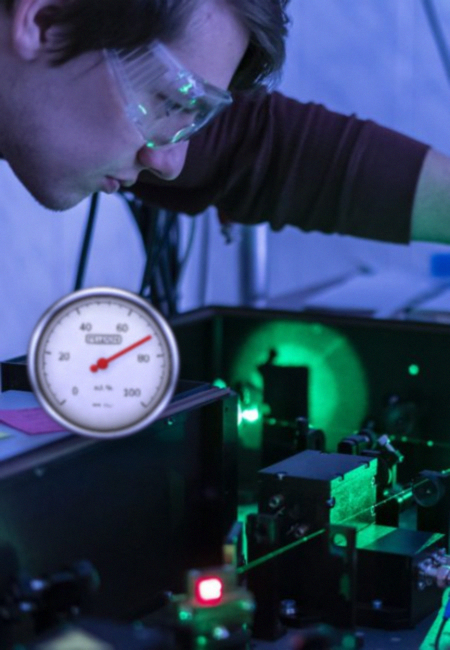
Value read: 72%
